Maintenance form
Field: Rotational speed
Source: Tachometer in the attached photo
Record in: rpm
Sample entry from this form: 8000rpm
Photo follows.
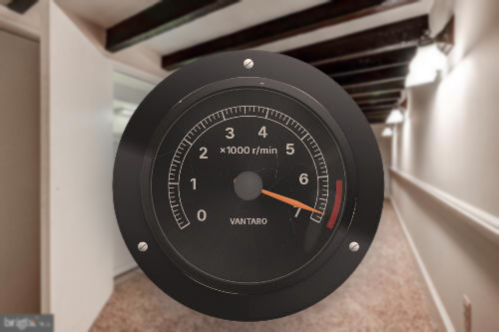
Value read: 6800rpm
